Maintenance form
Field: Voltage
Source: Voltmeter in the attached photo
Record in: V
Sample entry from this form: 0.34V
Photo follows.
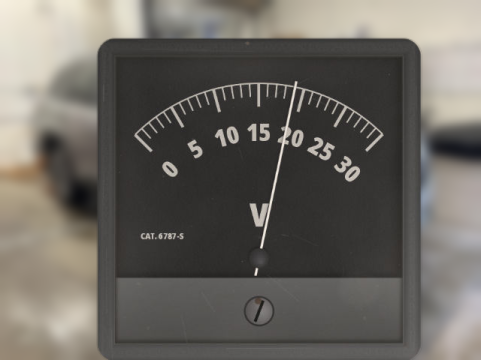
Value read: 19V
